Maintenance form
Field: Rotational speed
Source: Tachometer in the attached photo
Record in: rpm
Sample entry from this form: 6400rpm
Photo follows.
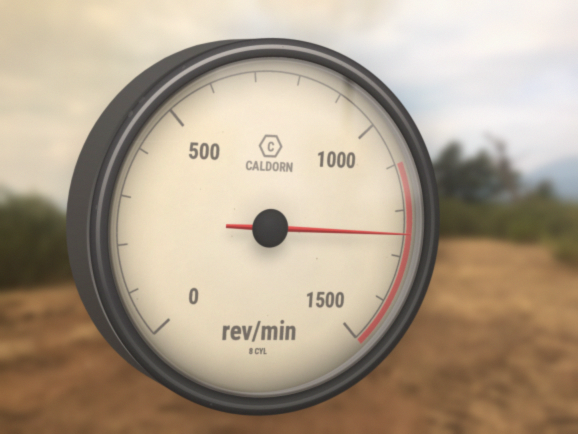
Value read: 1250rpm
